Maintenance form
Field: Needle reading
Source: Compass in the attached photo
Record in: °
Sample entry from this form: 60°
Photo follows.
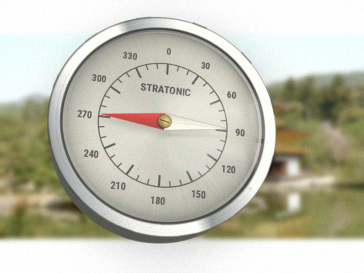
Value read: 270°
